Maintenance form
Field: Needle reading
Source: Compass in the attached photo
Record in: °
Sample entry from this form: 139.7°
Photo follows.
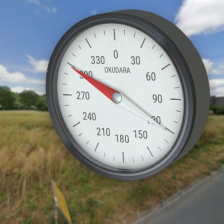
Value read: 300°
